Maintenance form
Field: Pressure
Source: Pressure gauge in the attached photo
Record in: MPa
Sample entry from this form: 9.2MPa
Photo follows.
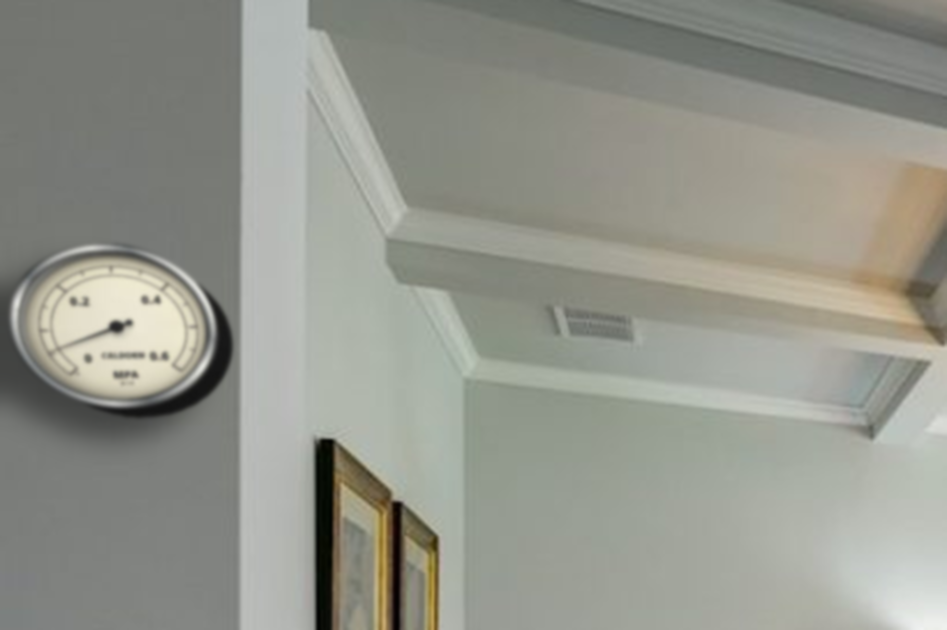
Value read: 0.05MPa
